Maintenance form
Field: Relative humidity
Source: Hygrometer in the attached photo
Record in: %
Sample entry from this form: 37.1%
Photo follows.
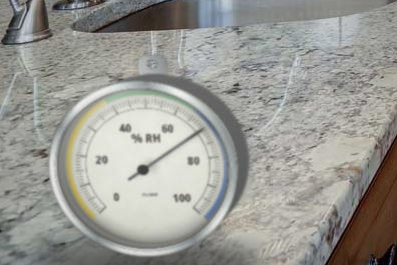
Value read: 70%
